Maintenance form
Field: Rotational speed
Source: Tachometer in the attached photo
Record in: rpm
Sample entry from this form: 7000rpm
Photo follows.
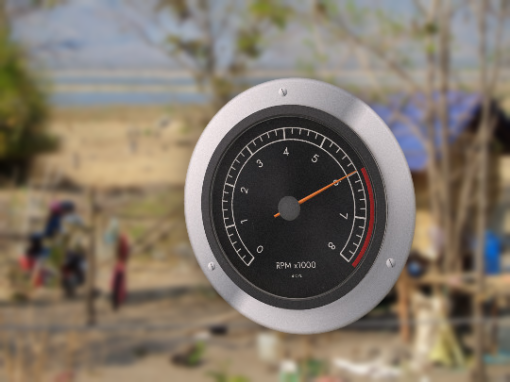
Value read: 6000rpm
